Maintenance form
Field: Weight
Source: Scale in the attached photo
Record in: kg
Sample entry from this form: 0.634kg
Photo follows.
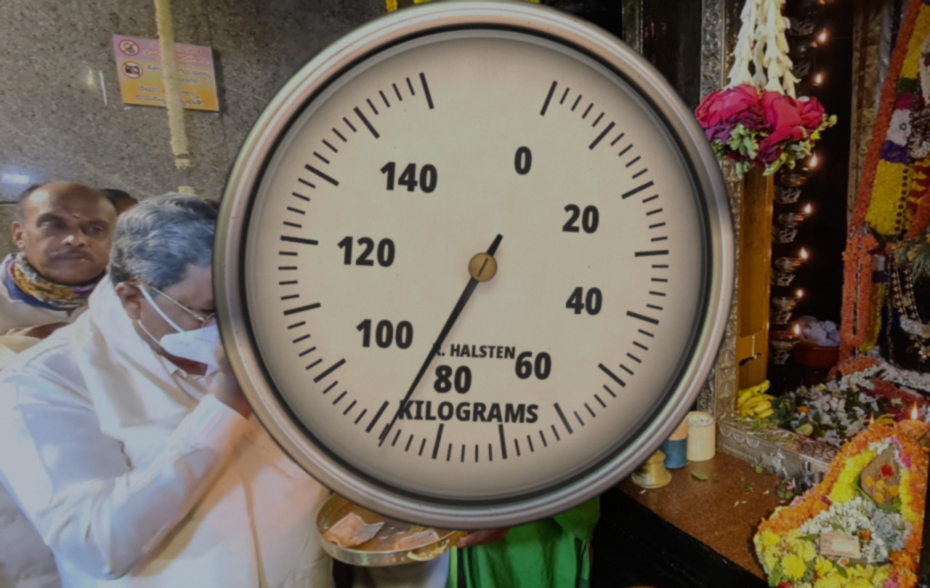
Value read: 88kg
